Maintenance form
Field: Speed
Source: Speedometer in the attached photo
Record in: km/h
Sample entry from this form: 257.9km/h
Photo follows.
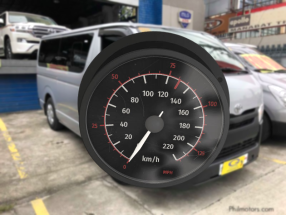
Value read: 0km/h
